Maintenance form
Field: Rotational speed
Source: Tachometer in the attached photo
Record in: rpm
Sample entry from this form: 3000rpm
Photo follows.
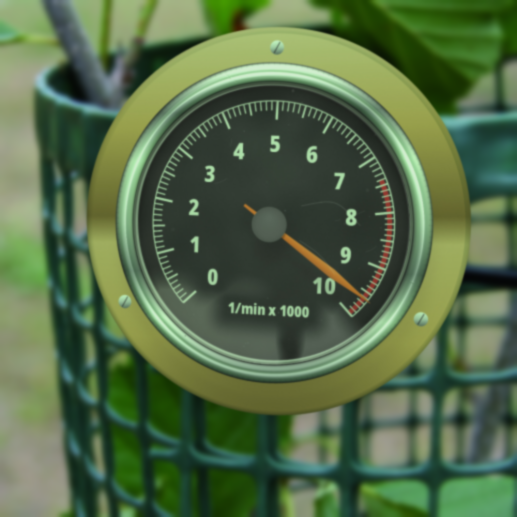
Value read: 9600rpm
